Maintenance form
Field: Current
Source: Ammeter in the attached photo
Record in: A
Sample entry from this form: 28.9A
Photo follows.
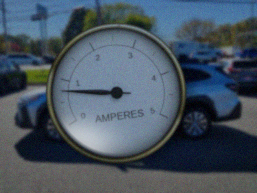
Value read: 0.75A
